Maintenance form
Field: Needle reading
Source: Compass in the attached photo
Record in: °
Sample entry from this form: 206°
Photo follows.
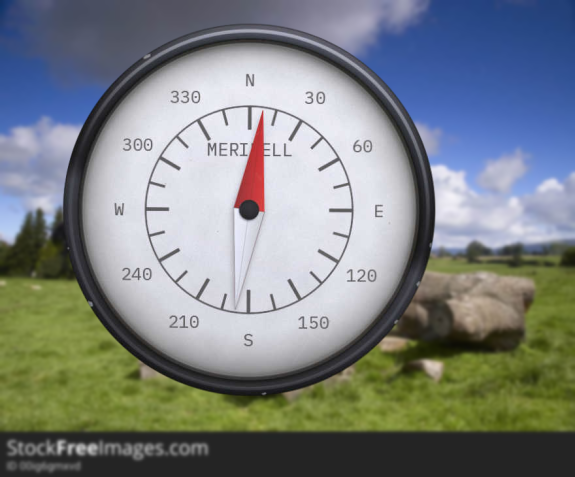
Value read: 7.5°
